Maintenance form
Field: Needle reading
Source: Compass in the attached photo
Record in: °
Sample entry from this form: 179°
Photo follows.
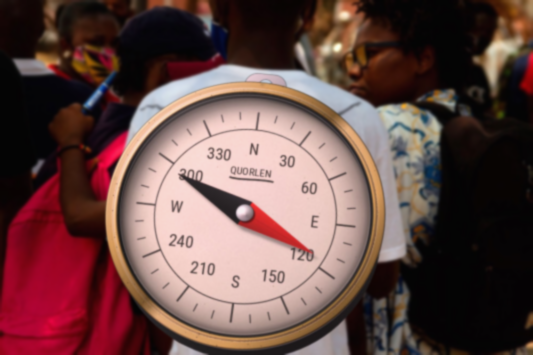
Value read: 115°
